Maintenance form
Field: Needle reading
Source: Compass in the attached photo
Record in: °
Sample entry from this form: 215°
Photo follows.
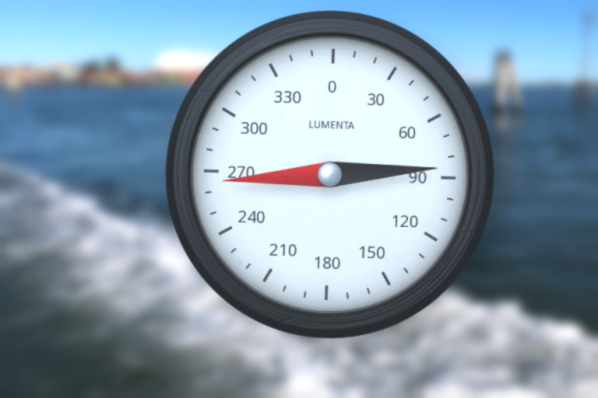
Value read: 265°
